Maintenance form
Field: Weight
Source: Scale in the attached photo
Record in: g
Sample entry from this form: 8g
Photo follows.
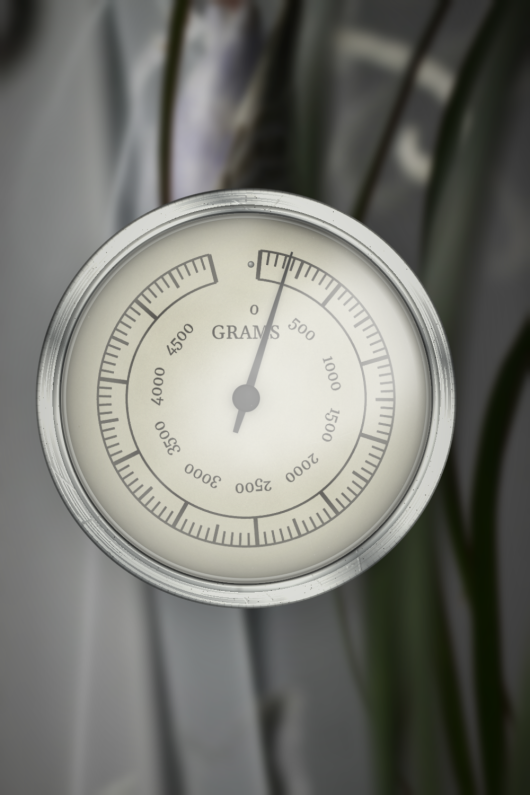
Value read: 175g
